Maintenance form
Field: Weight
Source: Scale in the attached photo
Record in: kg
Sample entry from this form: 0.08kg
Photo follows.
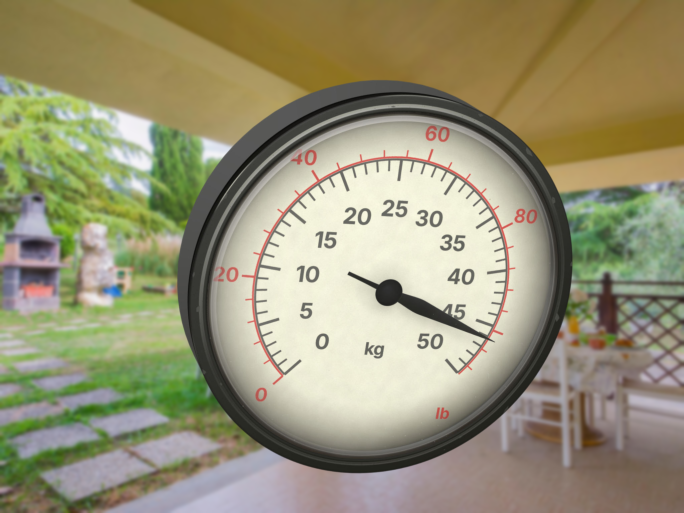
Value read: 46kg
